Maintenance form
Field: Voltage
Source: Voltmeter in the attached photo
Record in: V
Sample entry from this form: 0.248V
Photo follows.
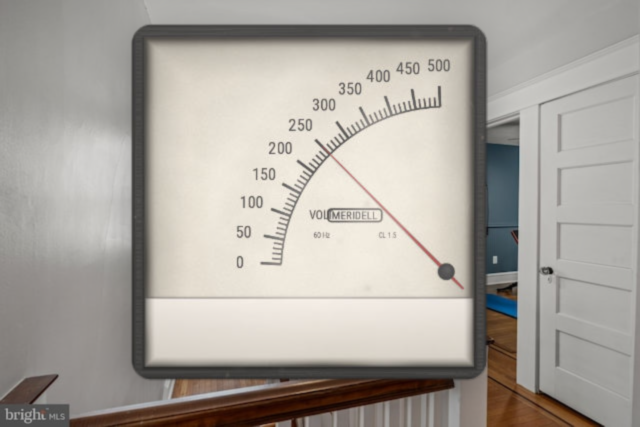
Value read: 250V
